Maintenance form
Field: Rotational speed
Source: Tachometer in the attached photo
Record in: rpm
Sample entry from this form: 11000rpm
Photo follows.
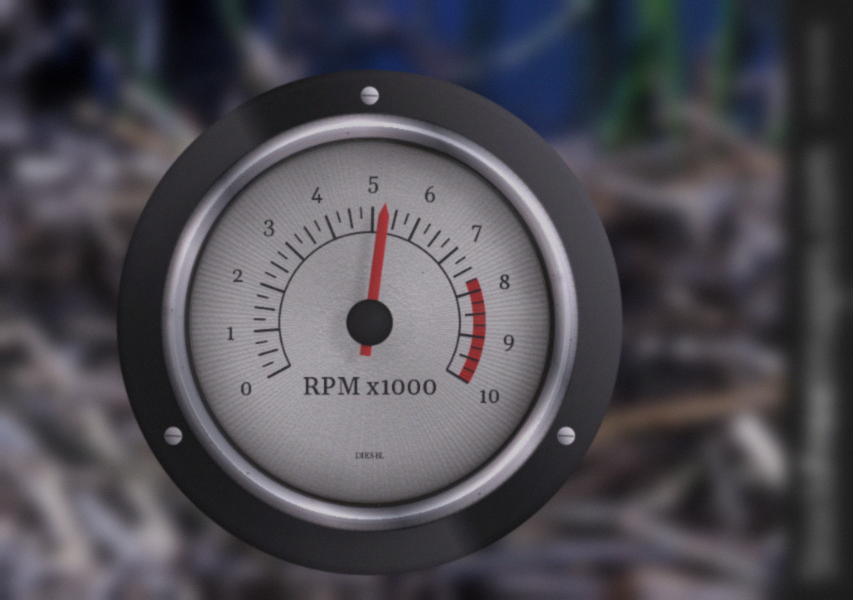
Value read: 5250rpm
